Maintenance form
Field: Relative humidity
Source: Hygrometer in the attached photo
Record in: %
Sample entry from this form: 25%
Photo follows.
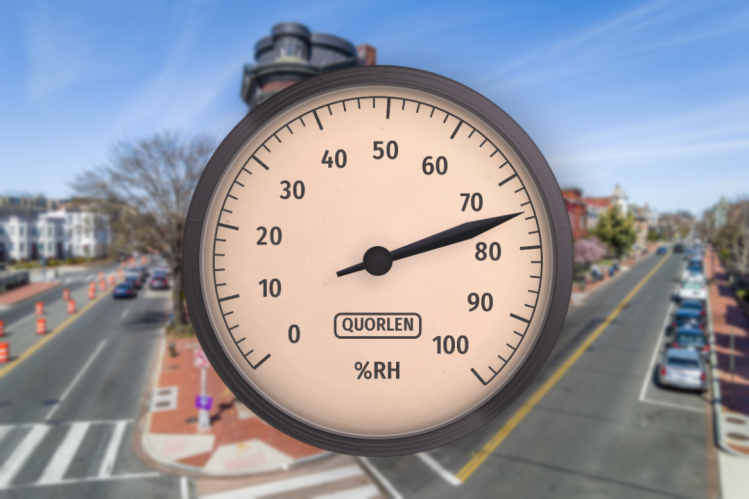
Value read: 75%
